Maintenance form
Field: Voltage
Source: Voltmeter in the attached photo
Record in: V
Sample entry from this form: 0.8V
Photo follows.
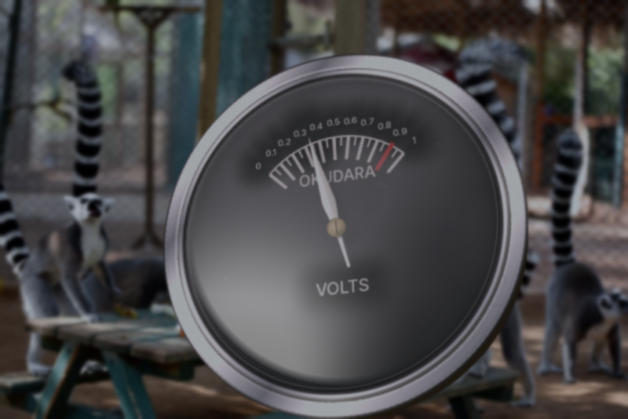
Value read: 0.35V
